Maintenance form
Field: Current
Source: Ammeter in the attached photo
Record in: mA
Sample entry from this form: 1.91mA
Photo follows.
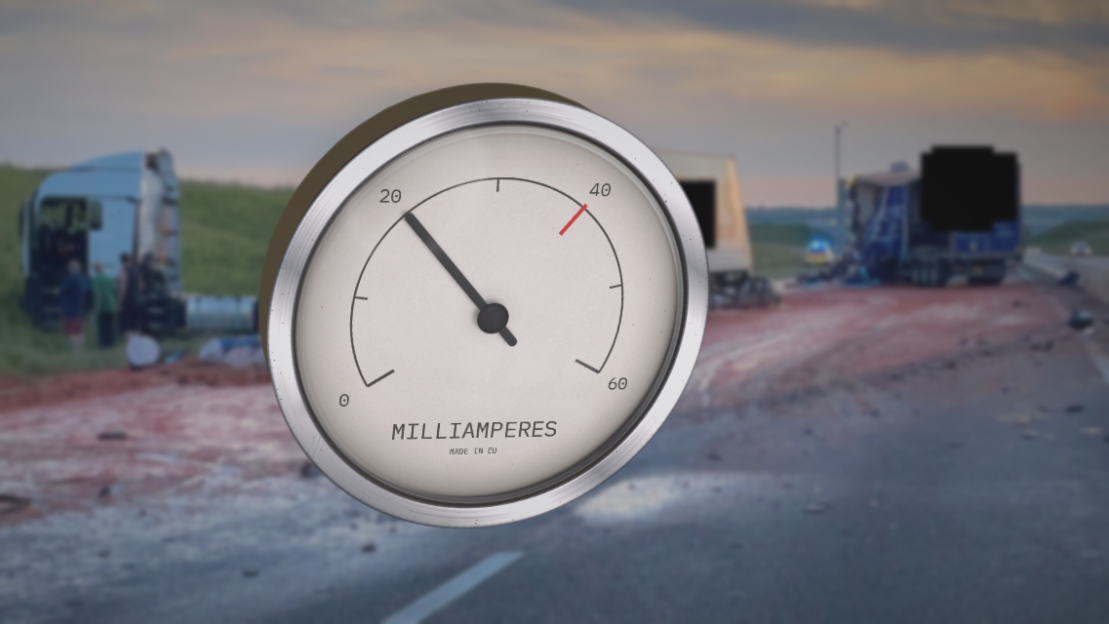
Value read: 20mA
